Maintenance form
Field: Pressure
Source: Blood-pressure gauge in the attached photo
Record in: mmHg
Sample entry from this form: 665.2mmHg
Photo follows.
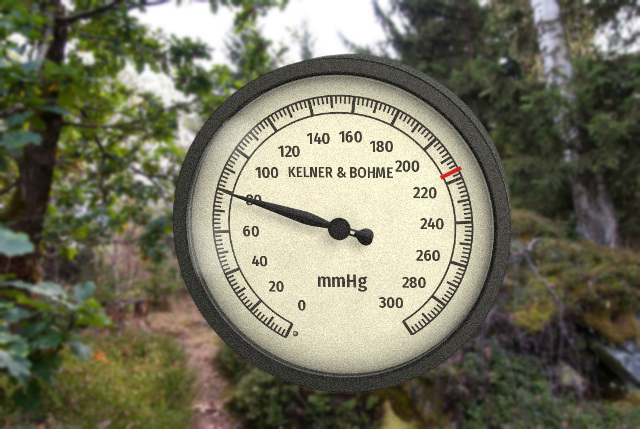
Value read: 80mmHg
